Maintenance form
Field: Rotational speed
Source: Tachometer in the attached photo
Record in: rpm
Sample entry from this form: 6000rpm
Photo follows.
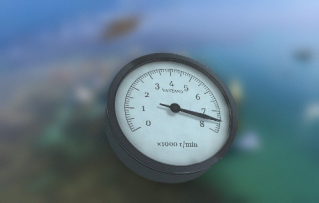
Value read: 7500rpm
